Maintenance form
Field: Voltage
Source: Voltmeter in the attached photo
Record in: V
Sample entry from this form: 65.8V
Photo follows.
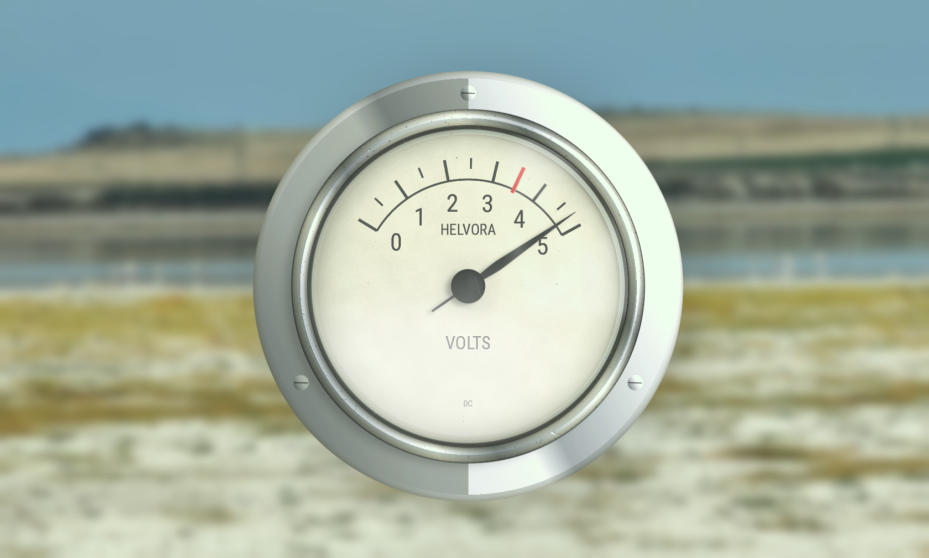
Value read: 4.75V
